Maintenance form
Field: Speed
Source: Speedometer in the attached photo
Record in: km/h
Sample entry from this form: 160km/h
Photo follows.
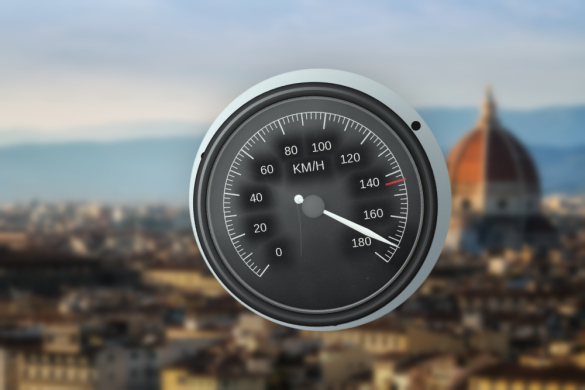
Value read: 172km/h
